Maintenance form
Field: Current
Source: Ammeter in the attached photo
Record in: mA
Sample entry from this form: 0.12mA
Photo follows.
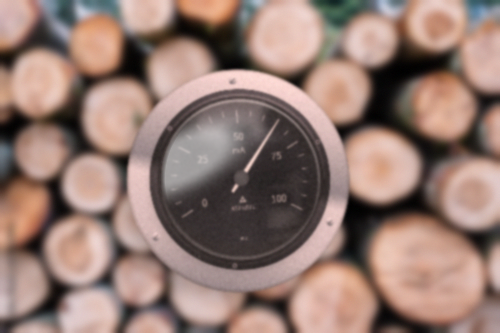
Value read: 65mA
